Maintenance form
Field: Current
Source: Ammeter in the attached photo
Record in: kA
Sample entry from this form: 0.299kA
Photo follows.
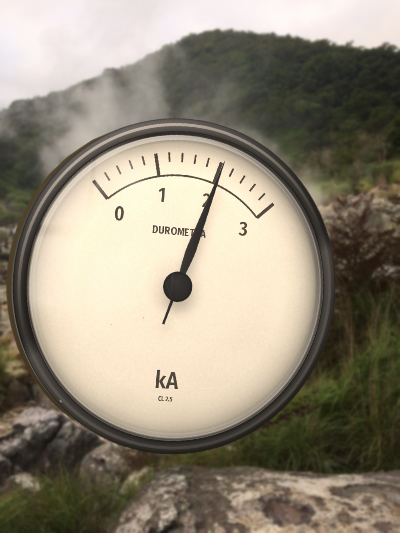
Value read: 2kA
